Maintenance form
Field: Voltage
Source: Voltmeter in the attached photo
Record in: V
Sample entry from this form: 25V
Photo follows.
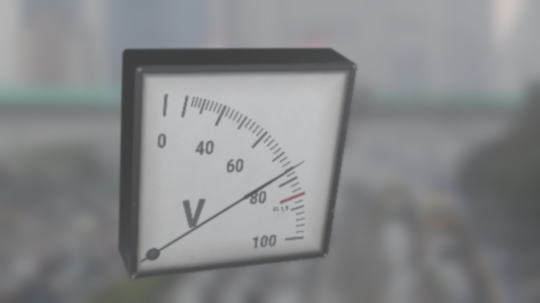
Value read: 76V
